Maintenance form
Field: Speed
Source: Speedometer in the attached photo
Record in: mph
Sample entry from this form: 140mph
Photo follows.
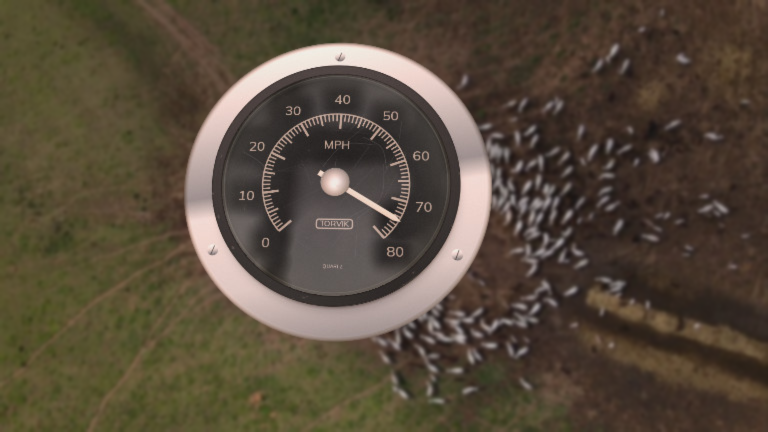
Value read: 75mph
